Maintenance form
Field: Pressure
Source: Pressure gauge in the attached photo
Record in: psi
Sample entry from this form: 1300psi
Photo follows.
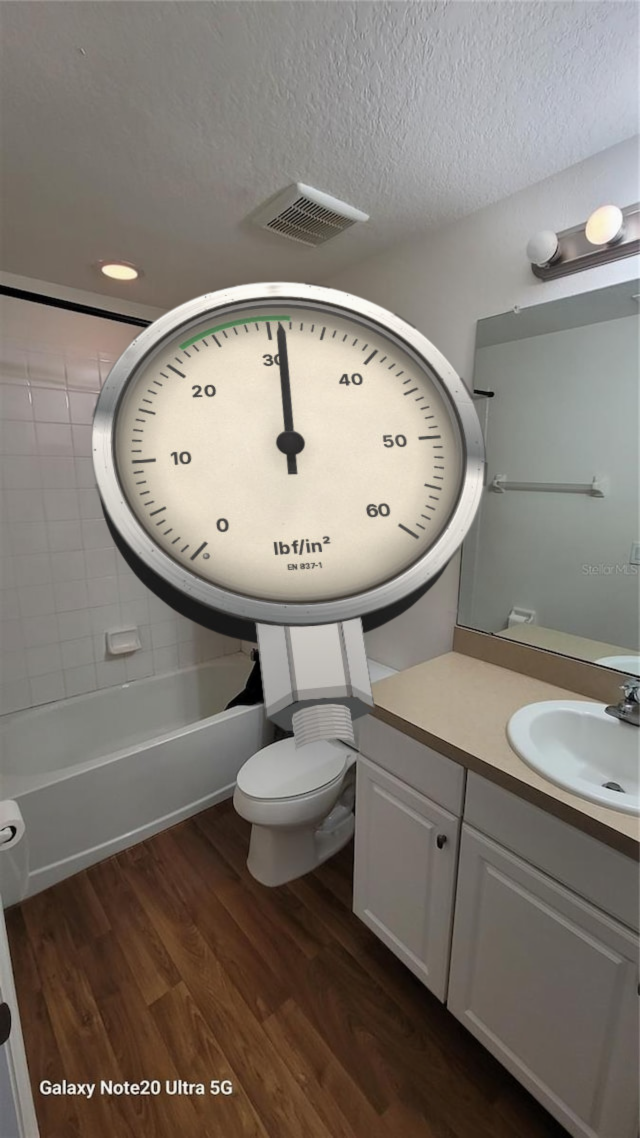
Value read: 31psi
